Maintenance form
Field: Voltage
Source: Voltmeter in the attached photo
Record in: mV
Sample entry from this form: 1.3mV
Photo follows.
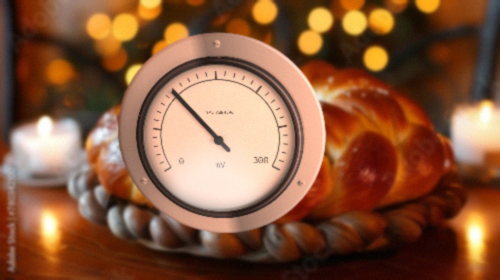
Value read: 100mV
